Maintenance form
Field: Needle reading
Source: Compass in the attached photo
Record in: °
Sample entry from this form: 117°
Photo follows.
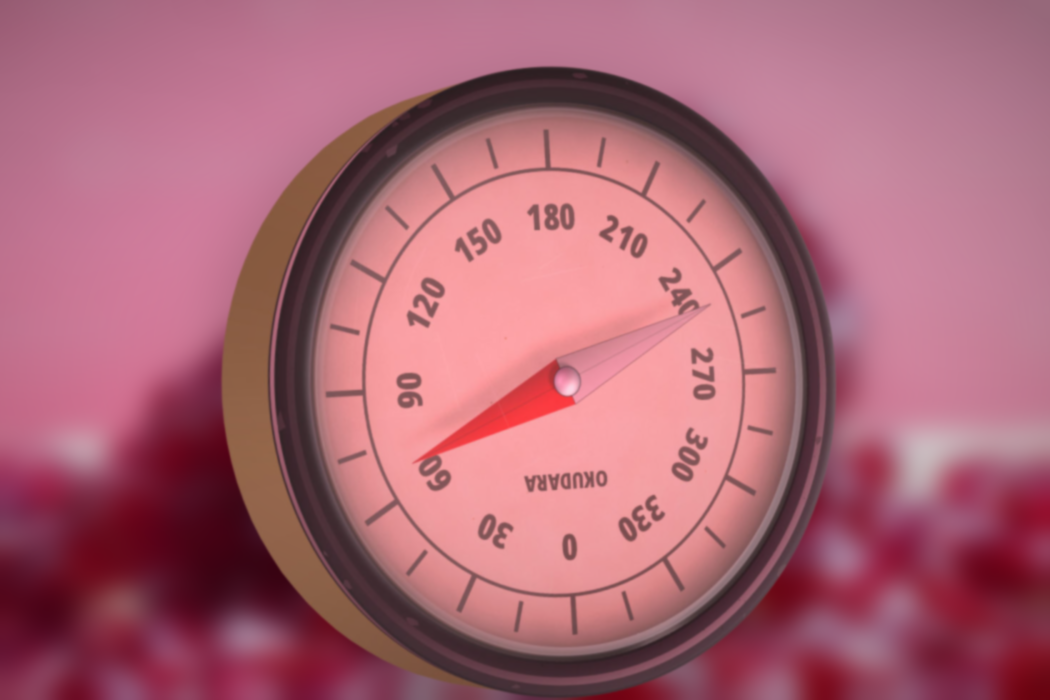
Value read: 67.5°
